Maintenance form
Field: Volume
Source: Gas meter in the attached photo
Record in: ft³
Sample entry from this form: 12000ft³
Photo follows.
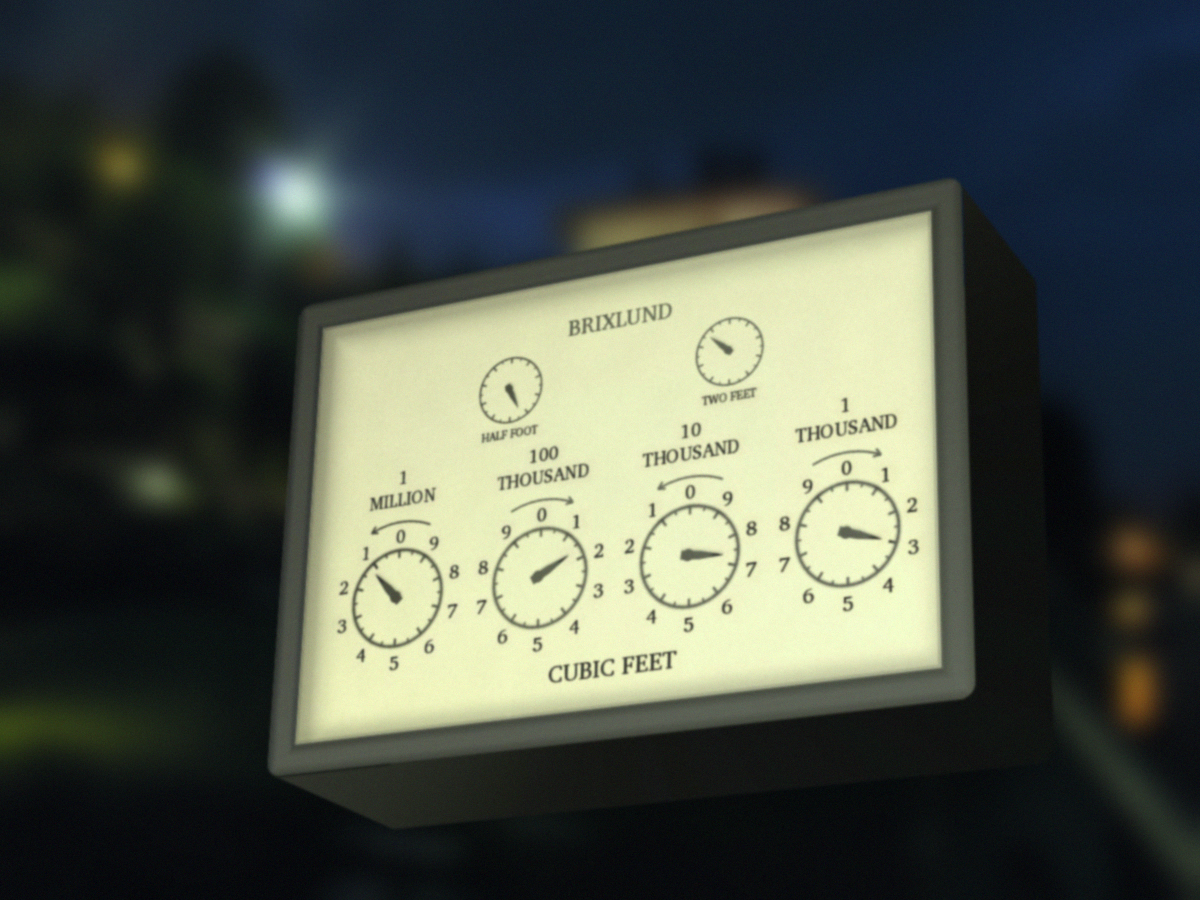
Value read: 117300ft³
